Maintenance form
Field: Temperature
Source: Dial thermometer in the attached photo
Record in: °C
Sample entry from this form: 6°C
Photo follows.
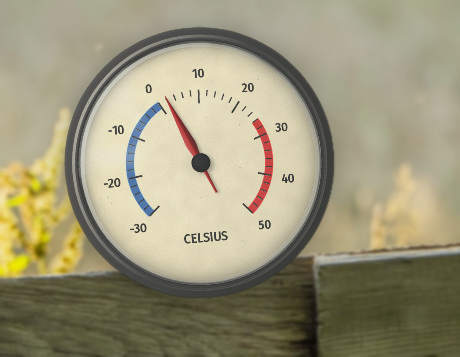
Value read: 2°C
